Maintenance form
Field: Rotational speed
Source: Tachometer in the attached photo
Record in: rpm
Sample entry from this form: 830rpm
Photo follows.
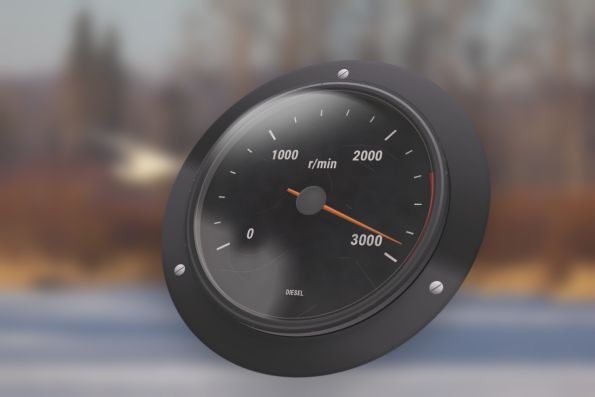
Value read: 2900rpm
